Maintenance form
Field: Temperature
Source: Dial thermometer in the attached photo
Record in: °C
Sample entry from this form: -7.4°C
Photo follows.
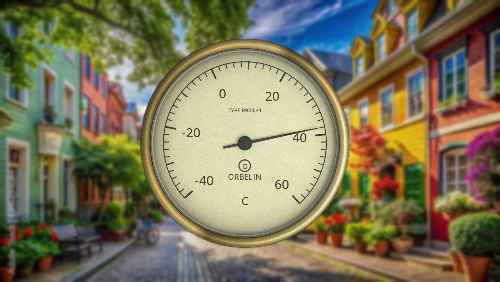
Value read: 38°C
